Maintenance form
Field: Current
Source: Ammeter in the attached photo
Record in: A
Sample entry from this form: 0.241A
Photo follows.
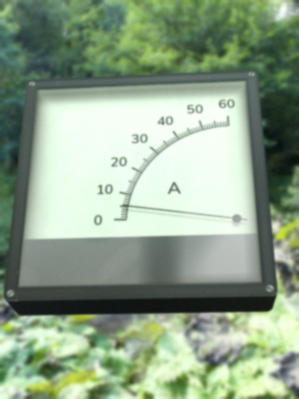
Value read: 5A
